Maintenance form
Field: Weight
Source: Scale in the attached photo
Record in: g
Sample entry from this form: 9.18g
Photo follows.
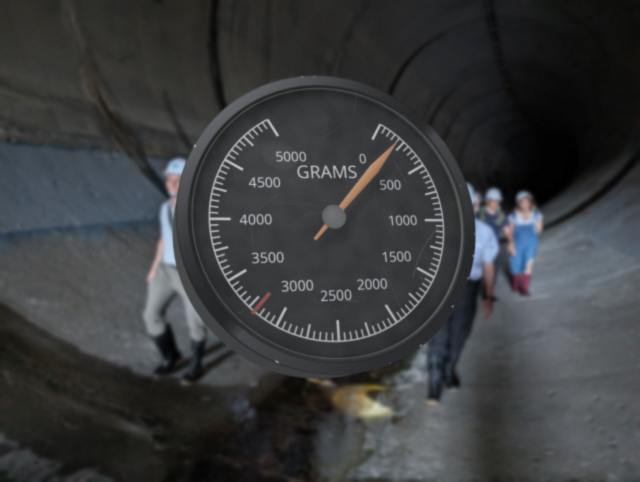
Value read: 200g
